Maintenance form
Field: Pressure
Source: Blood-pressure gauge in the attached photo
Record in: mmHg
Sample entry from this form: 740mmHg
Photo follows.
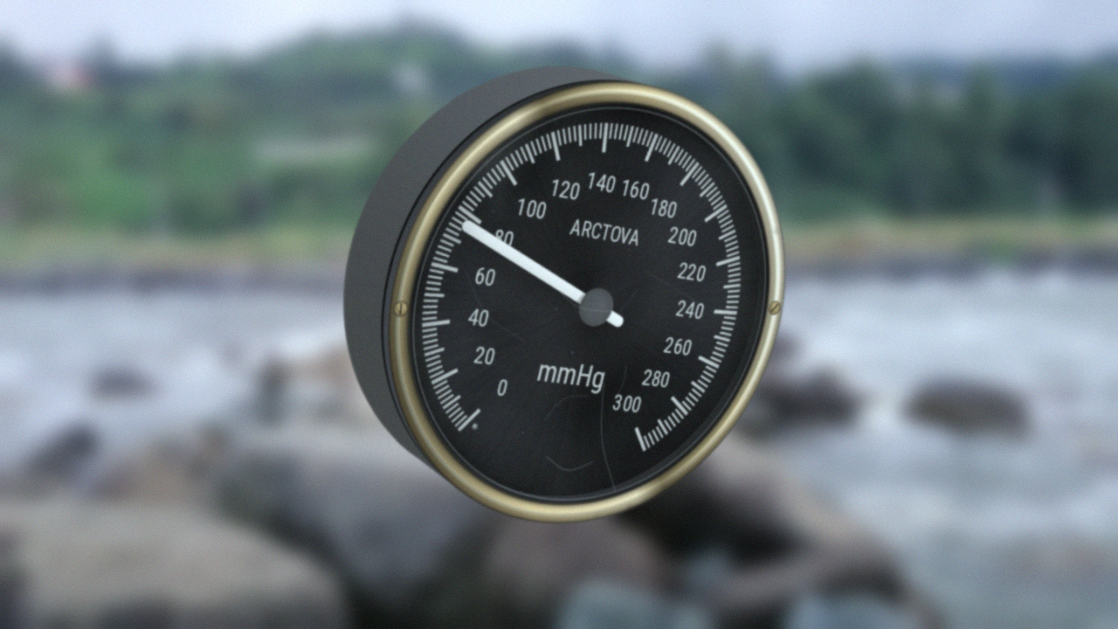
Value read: 76mmHg
